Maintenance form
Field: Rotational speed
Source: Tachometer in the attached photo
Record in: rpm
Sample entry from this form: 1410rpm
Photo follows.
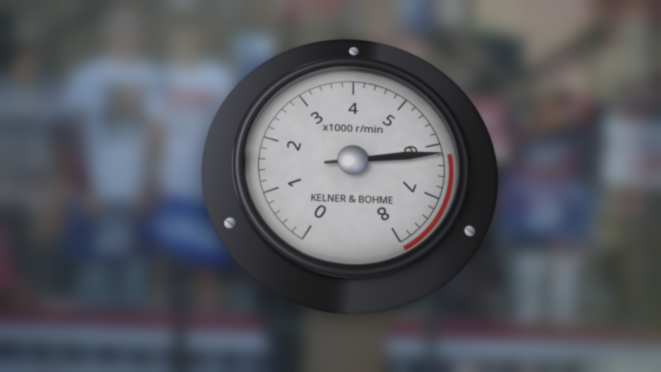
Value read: 6200rpm
